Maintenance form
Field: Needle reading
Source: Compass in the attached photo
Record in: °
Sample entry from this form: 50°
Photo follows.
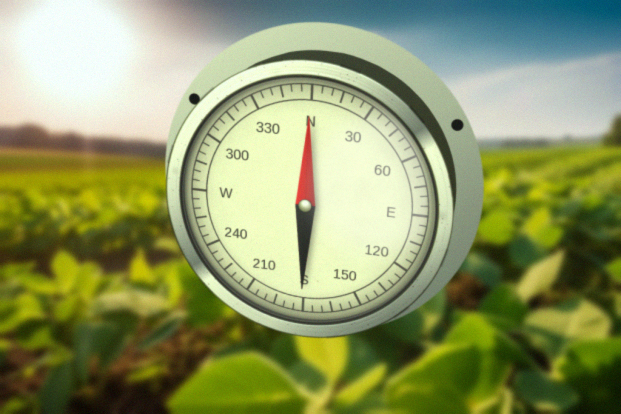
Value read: 0°
